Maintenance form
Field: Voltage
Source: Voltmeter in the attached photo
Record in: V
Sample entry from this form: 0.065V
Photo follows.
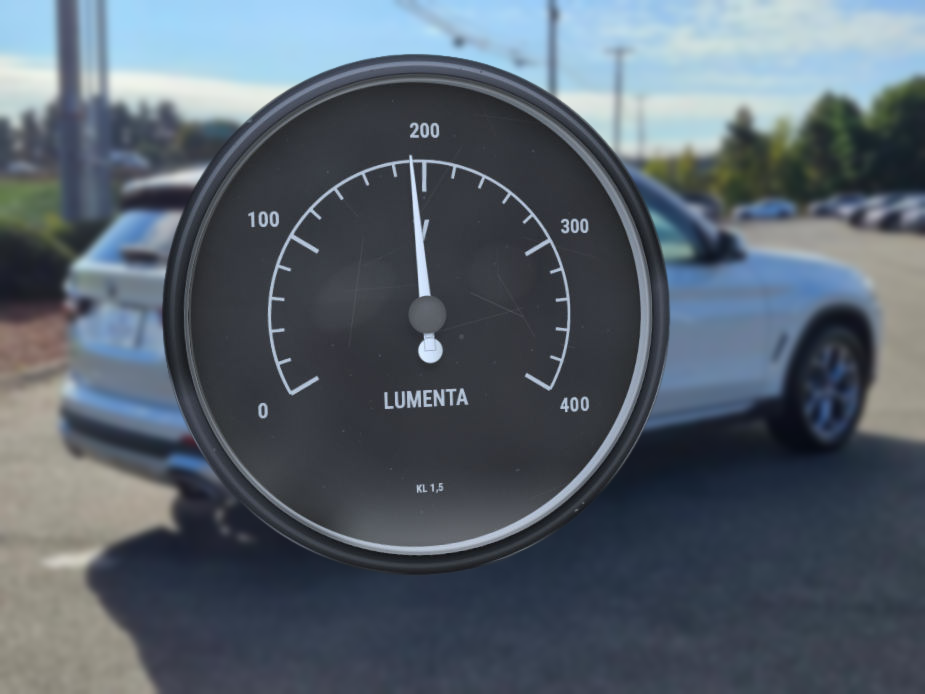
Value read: 190V
